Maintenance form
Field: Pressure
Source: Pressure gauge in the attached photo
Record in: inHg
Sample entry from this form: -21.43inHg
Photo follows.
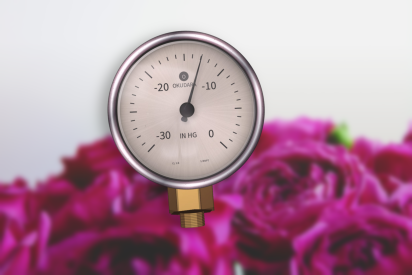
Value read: -13inHg
